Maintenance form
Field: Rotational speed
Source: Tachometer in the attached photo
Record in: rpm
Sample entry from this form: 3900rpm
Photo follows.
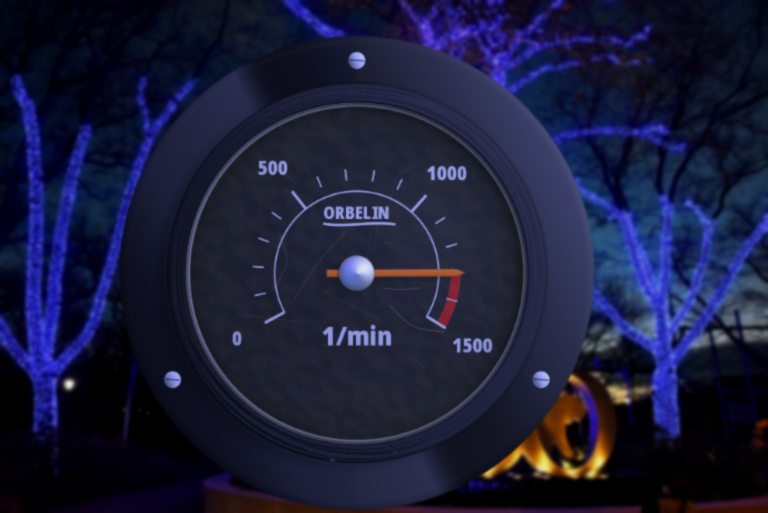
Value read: 1300rpm
